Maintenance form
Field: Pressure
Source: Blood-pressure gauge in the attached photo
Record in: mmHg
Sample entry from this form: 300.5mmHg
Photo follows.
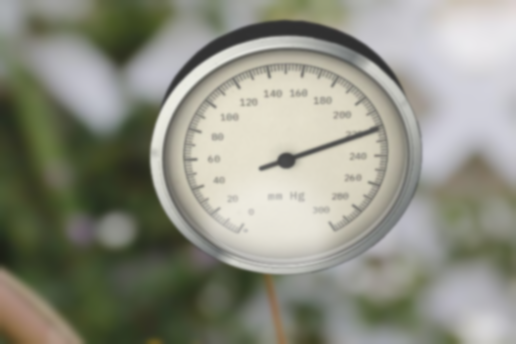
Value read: 220mmHg
